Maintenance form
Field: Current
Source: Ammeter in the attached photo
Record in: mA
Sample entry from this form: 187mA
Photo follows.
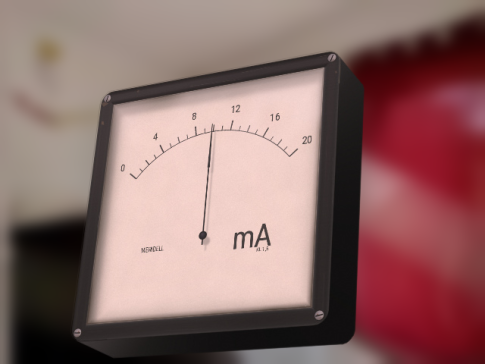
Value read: 10mA
